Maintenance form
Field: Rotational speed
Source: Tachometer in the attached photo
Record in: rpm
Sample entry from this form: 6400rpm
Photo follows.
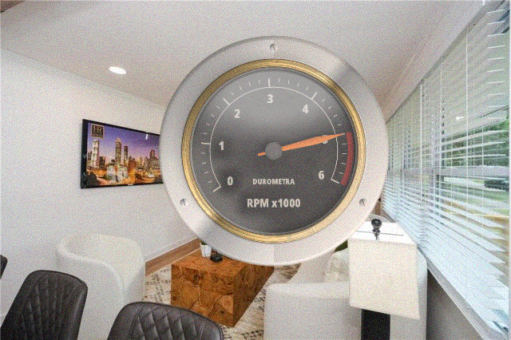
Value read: 5000rpm
